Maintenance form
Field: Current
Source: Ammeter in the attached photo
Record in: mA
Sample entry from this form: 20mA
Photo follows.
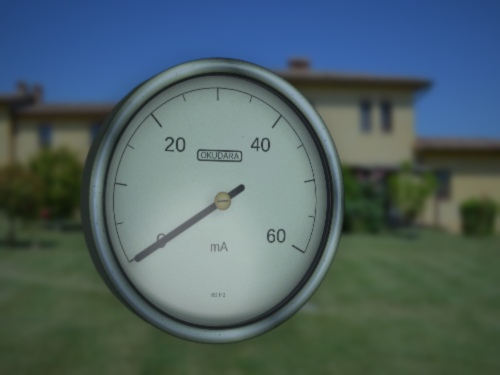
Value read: 0mA
